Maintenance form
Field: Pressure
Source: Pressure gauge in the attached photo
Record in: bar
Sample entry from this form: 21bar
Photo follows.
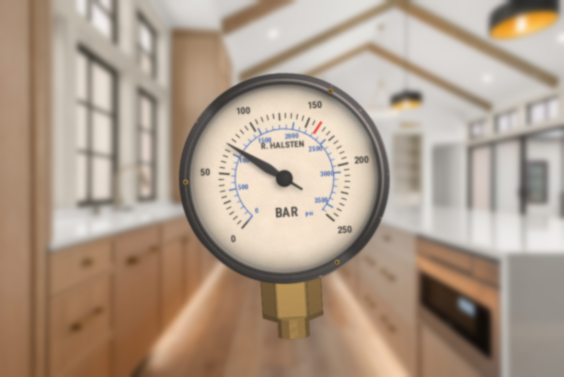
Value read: 75bar
